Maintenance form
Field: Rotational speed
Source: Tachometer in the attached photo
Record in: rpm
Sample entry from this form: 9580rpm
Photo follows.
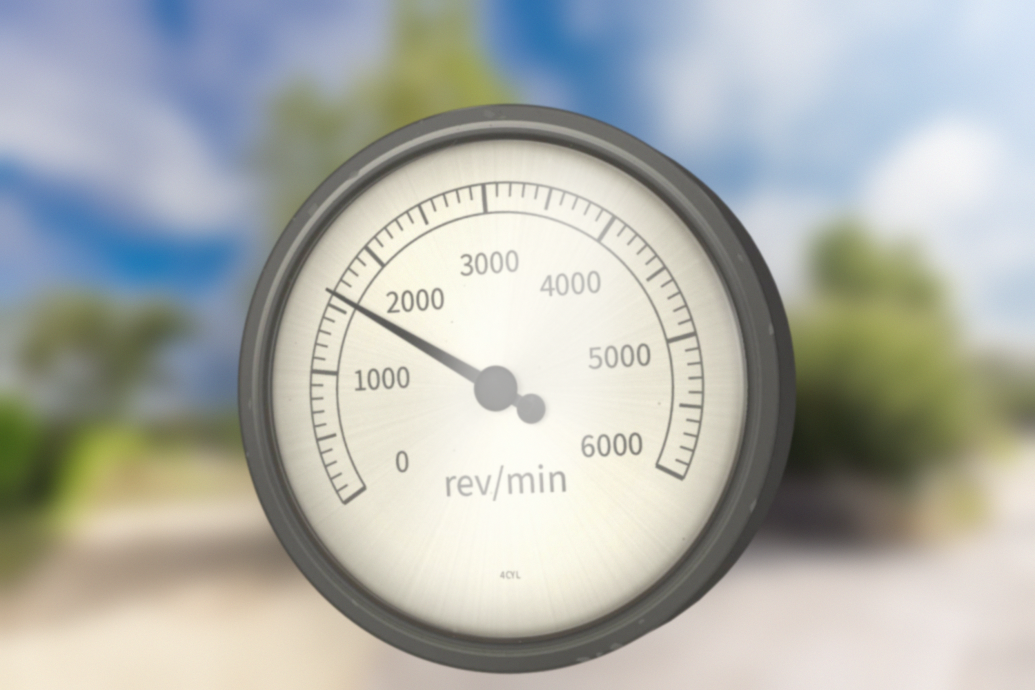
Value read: 1600rpm
